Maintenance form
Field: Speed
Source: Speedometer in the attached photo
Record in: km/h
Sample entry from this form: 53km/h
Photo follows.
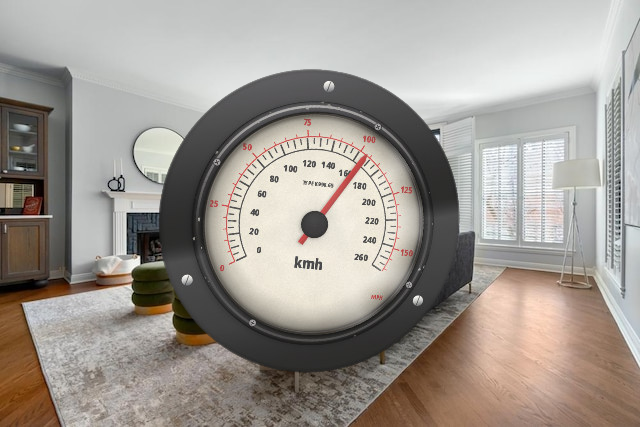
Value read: 165km/h
